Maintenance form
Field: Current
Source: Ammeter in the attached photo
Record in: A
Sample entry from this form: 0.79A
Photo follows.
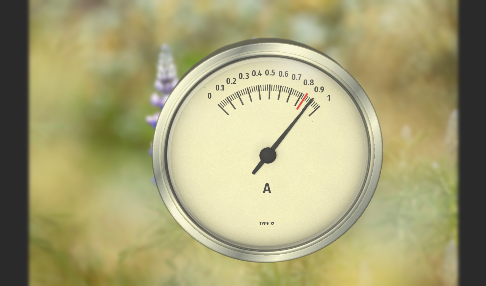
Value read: 0.9A
